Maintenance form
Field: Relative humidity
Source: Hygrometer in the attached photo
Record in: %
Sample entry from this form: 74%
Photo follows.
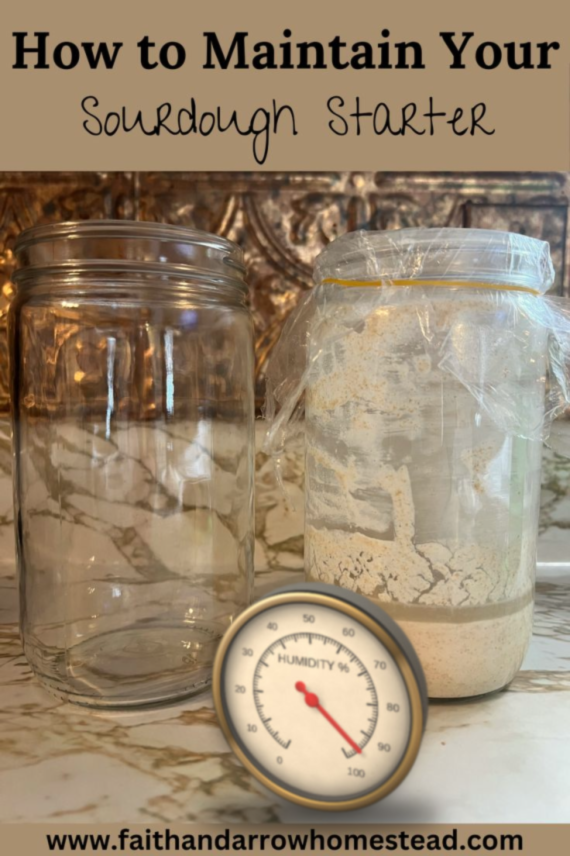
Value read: 95%
